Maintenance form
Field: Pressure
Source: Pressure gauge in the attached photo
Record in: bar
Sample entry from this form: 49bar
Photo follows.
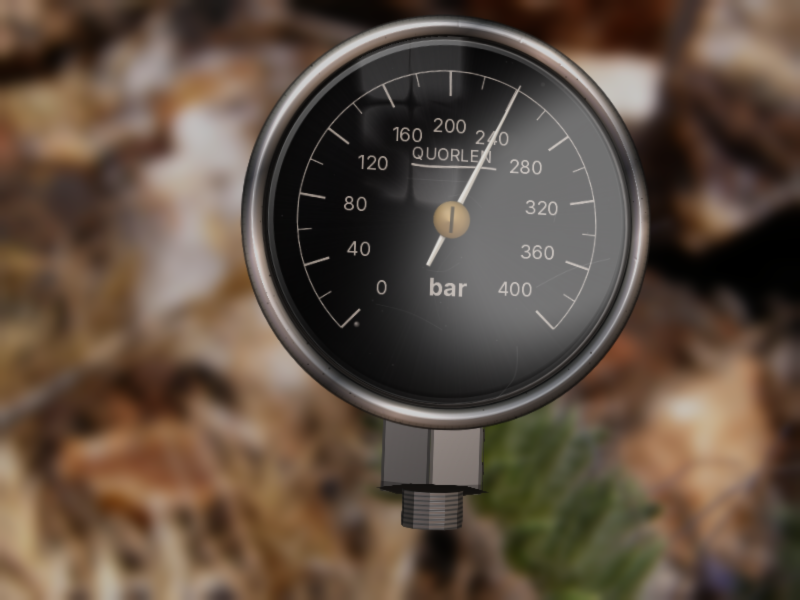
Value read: 240bar
